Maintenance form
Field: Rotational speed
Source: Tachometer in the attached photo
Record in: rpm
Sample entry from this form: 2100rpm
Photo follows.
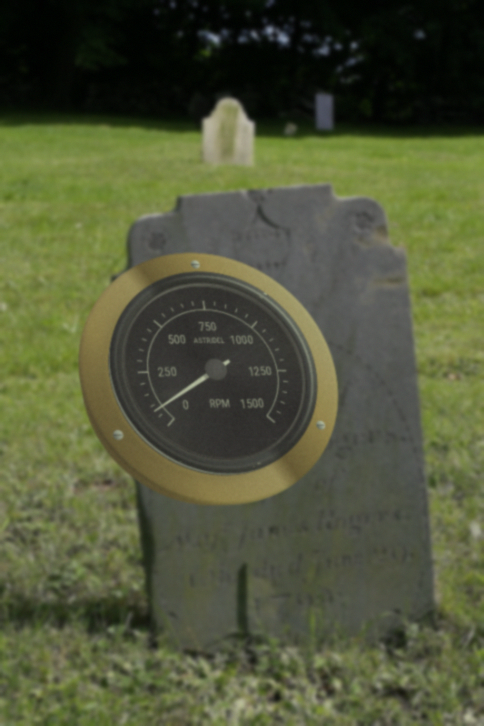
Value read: 75rpm
